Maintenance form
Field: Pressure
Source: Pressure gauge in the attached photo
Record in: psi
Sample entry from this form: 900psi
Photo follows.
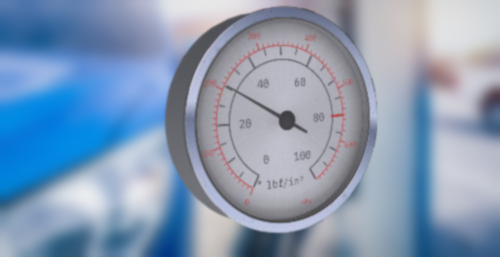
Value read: 30psi
